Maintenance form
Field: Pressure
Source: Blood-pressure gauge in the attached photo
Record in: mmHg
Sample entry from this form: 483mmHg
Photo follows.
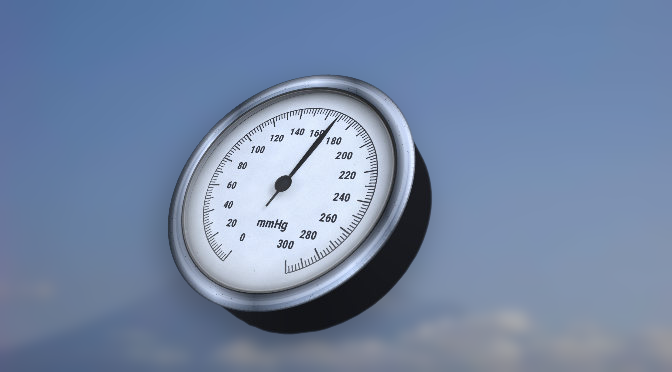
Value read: 170mmHg
